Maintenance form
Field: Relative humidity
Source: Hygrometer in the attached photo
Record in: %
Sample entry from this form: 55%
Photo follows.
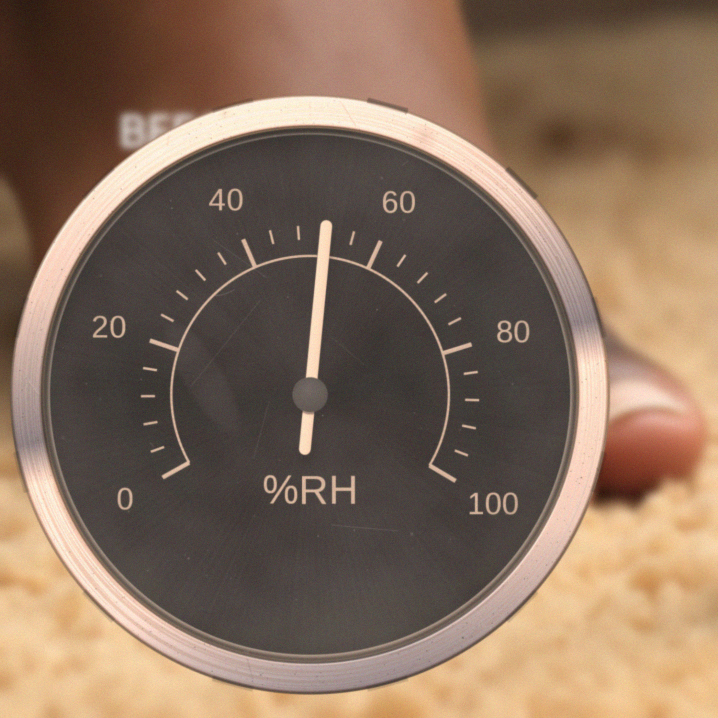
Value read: 52%
